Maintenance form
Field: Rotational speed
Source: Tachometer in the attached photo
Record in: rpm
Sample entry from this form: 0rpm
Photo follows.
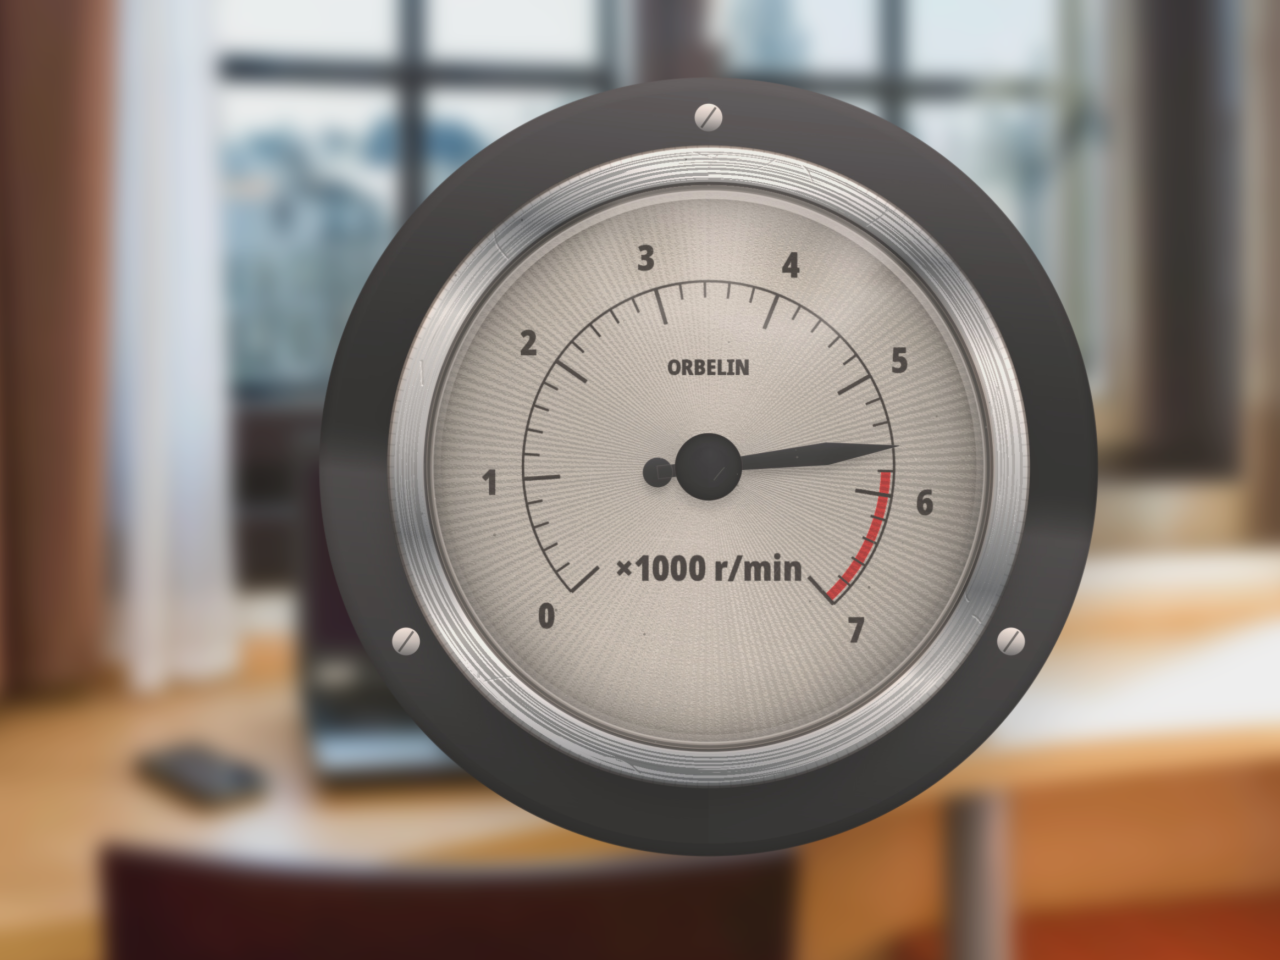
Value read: 5600rpm
